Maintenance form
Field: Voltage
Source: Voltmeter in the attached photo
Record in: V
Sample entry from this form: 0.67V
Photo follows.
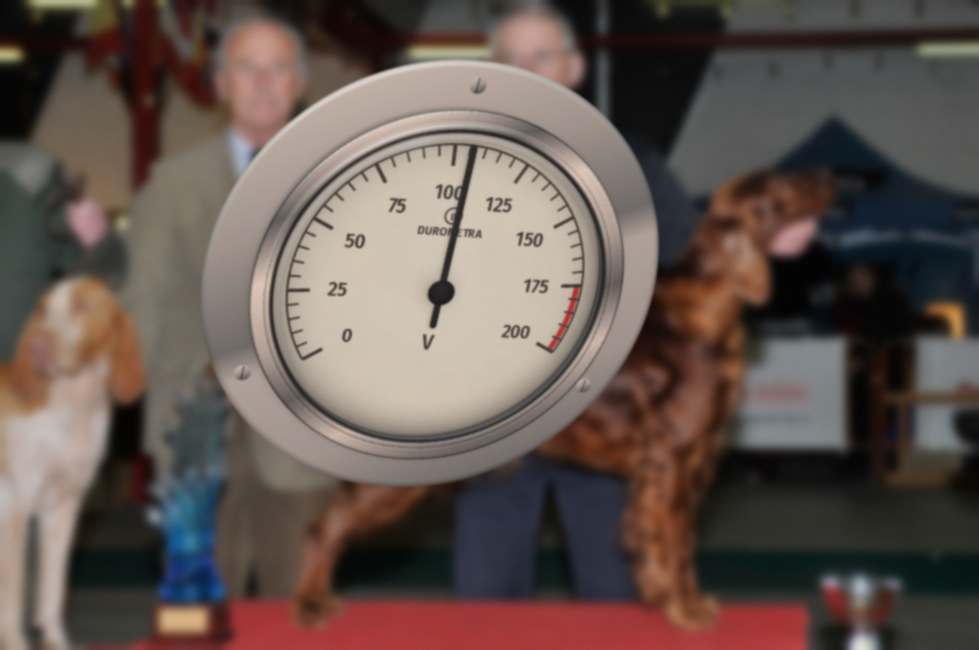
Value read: 105V
